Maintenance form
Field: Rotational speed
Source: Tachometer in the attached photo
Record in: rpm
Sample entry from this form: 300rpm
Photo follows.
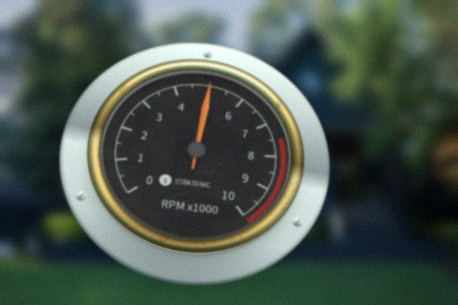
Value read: 5000rpm
